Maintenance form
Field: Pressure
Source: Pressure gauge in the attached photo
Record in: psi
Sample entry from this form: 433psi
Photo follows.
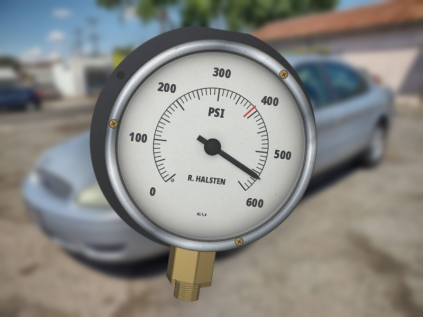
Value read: 560psi
